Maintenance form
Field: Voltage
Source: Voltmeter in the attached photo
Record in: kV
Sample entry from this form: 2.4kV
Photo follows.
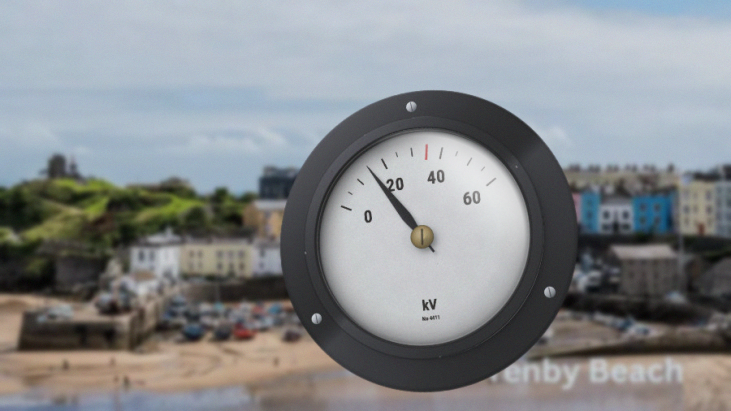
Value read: 15kV
